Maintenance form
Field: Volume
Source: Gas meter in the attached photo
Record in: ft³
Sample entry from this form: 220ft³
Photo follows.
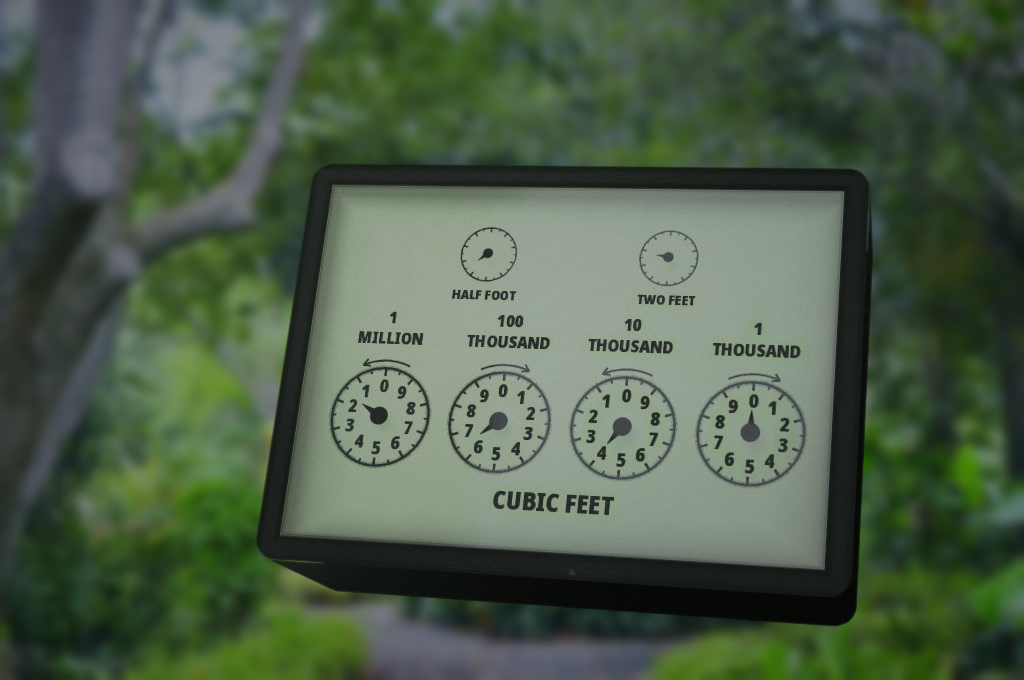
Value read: 164000ft³
